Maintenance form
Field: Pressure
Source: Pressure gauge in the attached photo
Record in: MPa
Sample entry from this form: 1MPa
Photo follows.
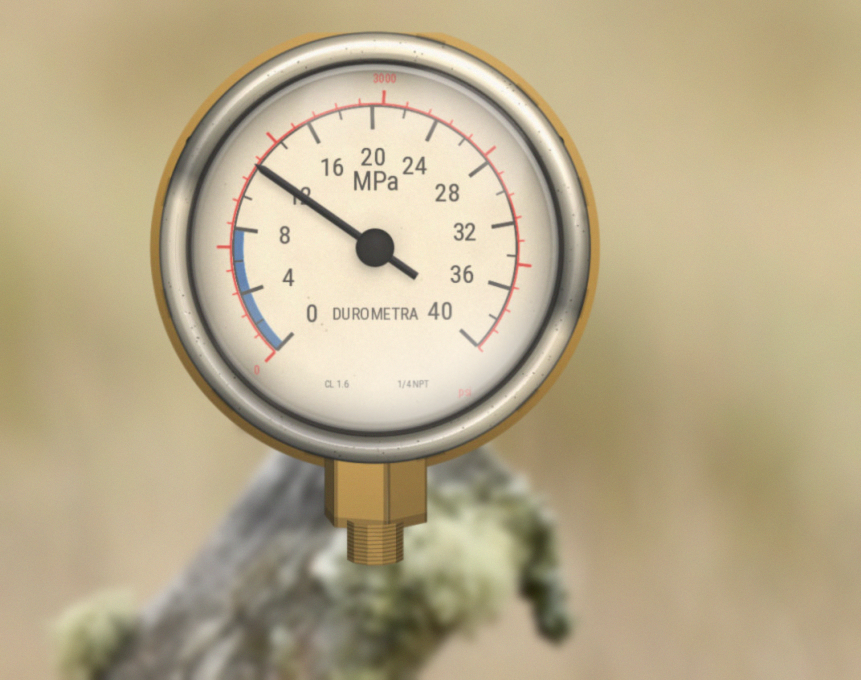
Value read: 12MPa
